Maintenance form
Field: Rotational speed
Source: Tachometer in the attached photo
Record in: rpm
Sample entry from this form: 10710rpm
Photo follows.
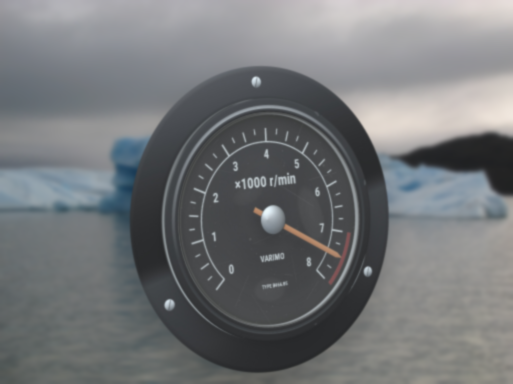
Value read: 7500rpm
